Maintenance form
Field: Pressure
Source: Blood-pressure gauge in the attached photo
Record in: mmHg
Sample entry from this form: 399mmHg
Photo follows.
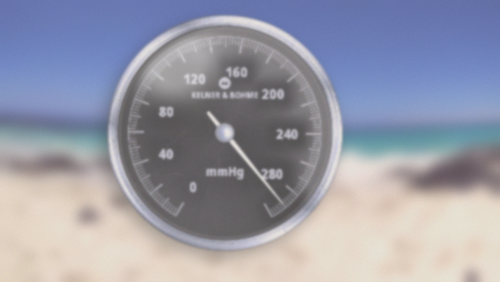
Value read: 290mmHg
